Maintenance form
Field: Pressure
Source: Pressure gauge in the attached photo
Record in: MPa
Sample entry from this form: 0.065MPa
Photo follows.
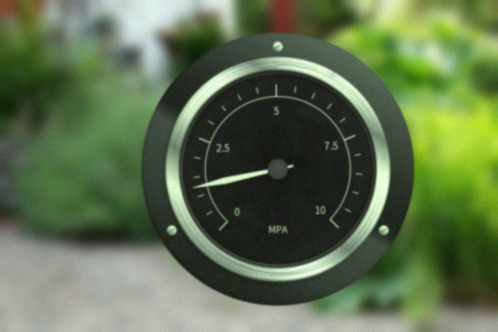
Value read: 1.25MPa
